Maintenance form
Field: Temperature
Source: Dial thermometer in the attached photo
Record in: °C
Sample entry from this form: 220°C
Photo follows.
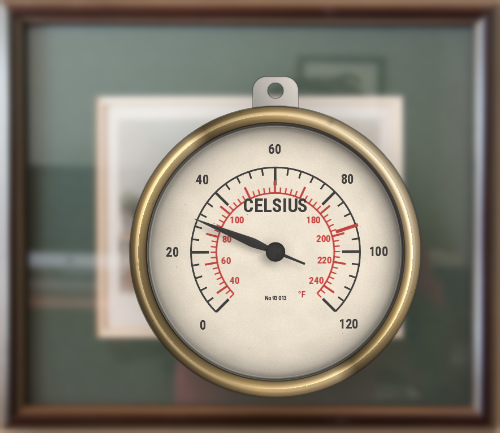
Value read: 30°C
